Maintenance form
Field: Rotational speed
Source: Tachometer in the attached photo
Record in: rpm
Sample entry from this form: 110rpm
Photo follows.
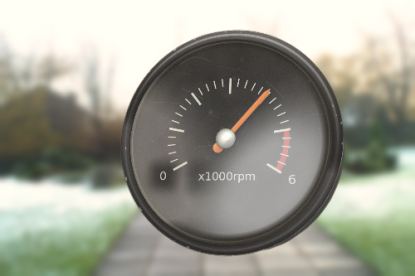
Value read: 4000rpm
